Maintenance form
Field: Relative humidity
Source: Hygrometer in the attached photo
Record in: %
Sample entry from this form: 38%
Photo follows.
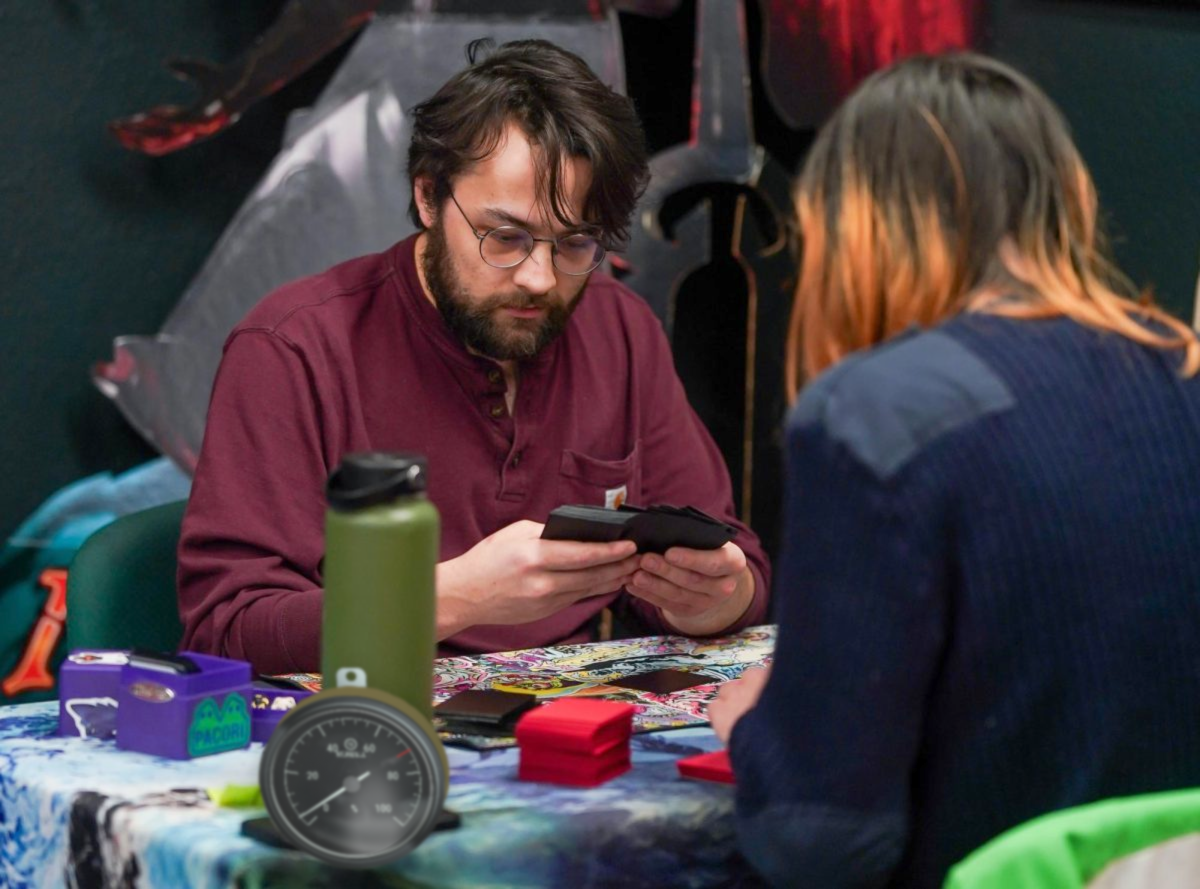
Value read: 4%
